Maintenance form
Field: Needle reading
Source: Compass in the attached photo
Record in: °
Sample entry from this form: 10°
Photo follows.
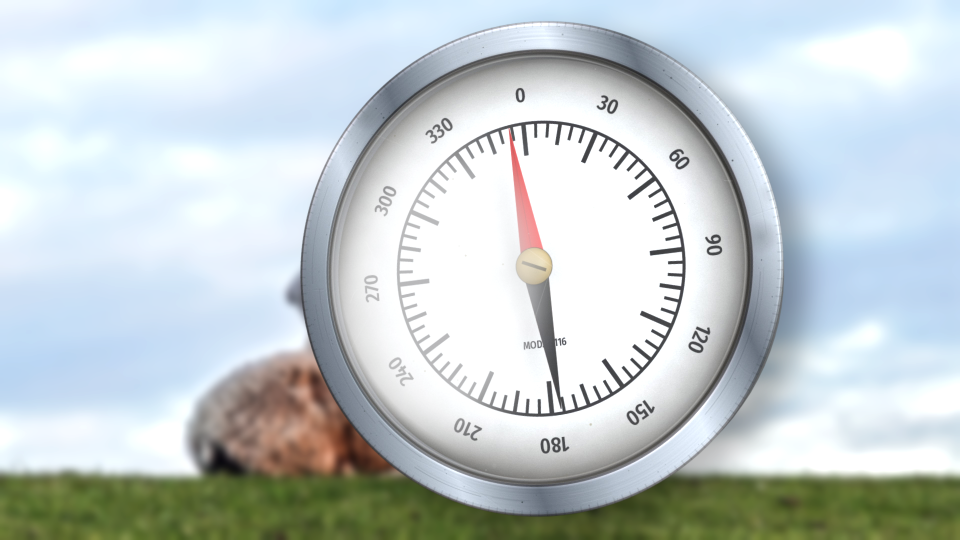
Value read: 355°
